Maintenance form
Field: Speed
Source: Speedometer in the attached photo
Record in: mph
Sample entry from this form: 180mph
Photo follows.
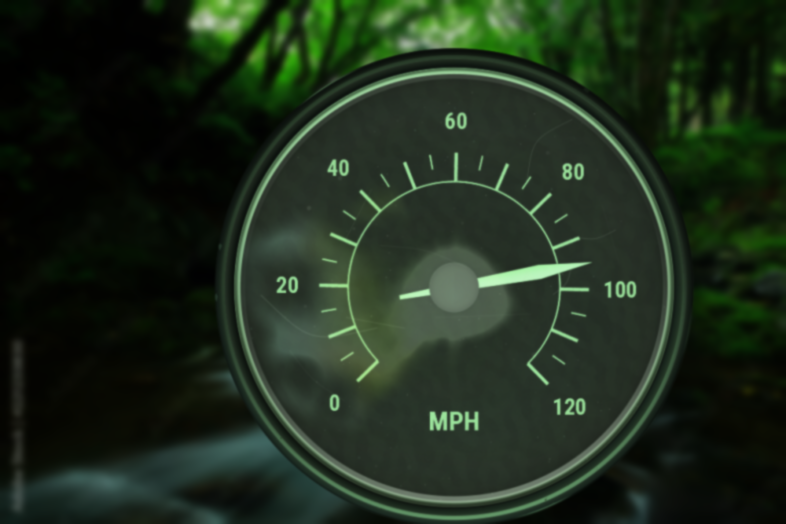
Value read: 95mph
